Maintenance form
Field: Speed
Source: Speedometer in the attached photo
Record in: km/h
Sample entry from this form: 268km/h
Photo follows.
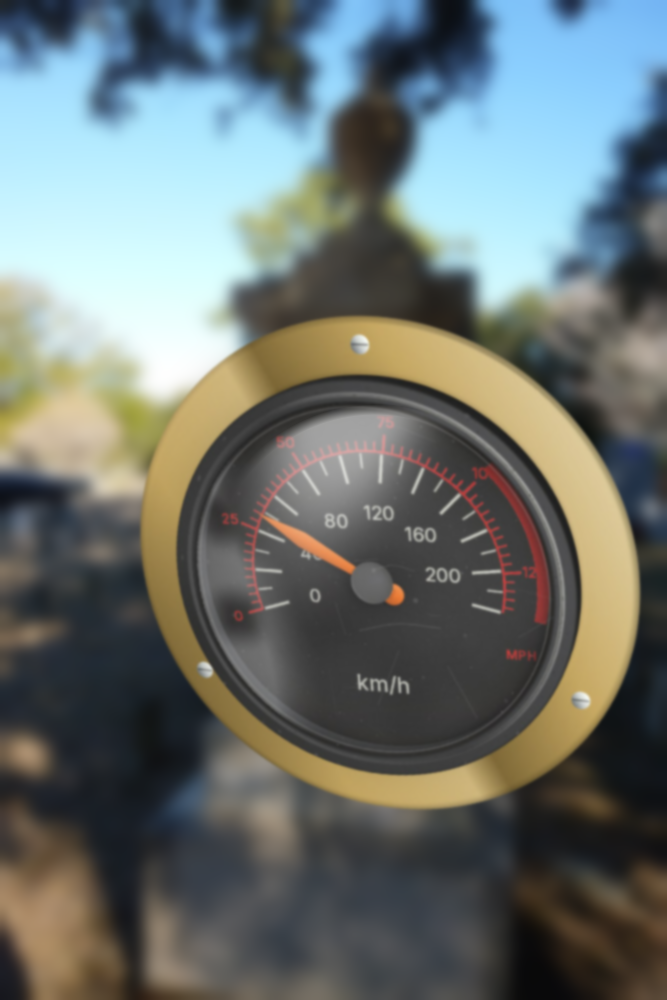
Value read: 50km/h
